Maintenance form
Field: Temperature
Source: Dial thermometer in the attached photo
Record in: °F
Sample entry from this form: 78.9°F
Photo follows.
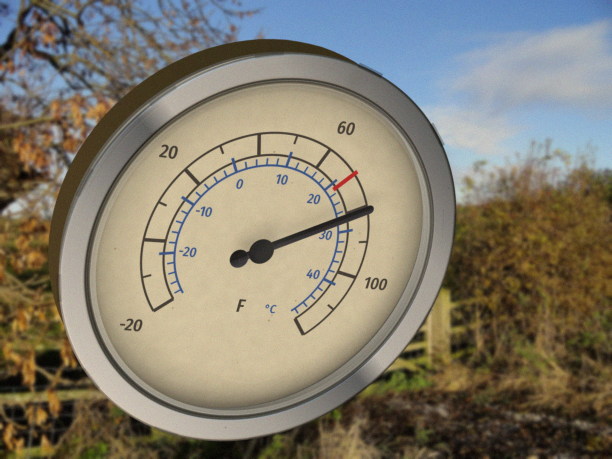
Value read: 80°F
